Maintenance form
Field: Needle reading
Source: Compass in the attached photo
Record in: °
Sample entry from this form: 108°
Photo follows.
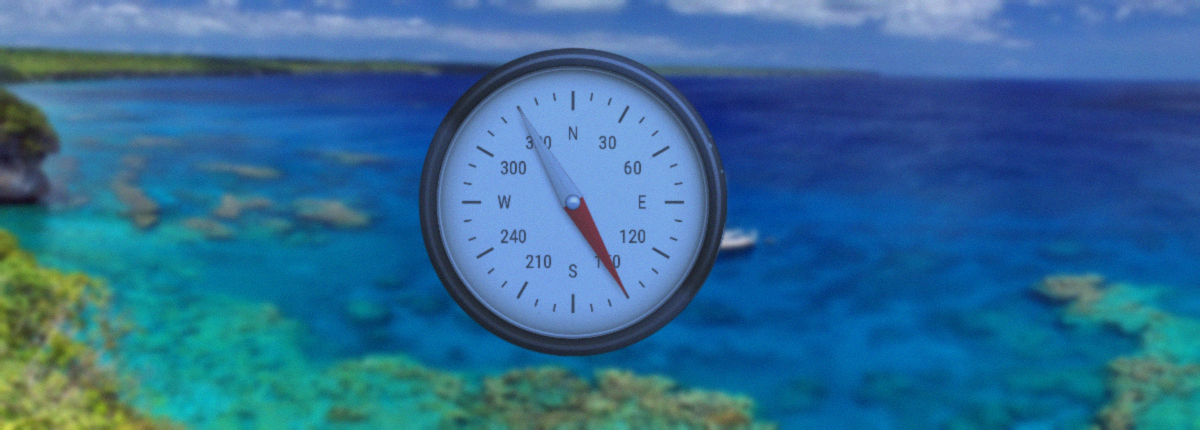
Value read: 150°
